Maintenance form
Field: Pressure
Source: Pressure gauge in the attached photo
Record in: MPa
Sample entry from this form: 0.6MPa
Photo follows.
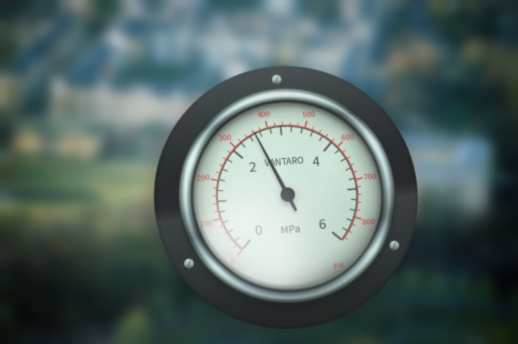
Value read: 2.5MPa
